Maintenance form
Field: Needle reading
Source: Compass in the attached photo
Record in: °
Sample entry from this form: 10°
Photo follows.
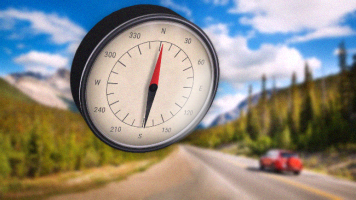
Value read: 0°
